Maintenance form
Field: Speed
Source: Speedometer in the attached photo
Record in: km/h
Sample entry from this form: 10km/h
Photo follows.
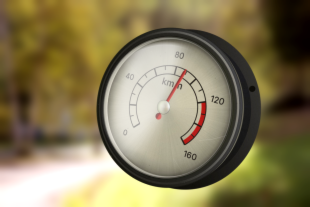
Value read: 90km/h
